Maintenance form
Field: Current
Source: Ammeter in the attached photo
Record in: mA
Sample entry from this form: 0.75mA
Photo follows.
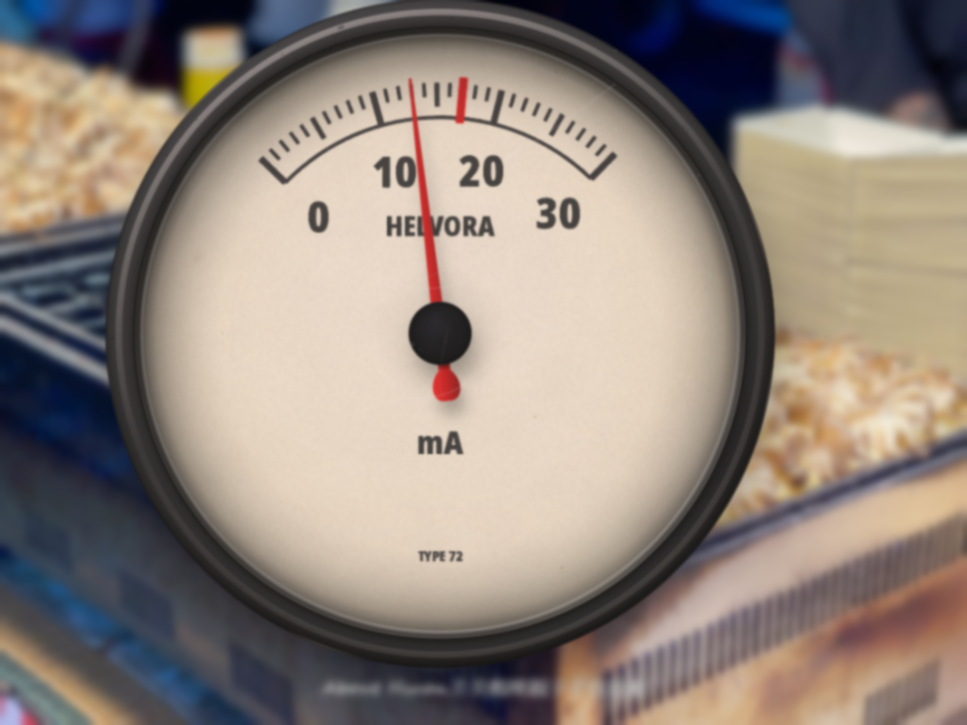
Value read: 13mA
